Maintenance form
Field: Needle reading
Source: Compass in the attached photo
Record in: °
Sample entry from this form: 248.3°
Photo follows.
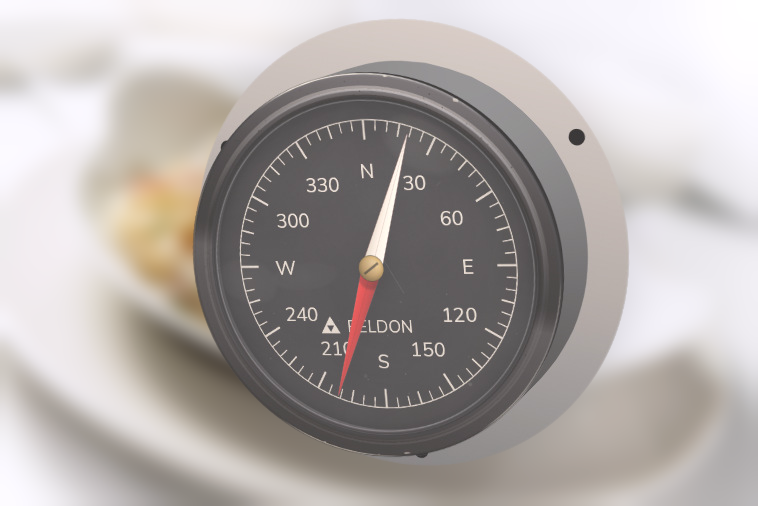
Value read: 200°
